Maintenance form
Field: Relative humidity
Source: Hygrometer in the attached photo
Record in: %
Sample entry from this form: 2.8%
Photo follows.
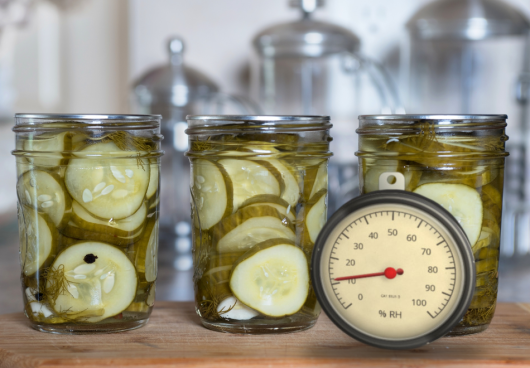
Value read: 12%
